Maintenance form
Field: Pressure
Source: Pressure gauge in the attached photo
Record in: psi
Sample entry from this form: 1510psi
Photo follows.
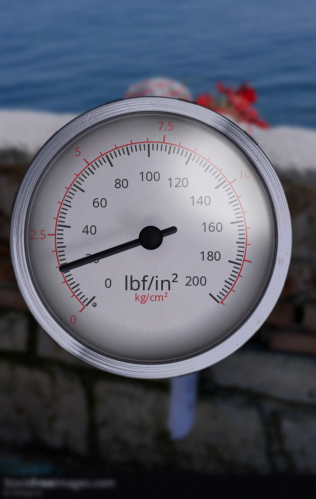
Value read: 20psi
